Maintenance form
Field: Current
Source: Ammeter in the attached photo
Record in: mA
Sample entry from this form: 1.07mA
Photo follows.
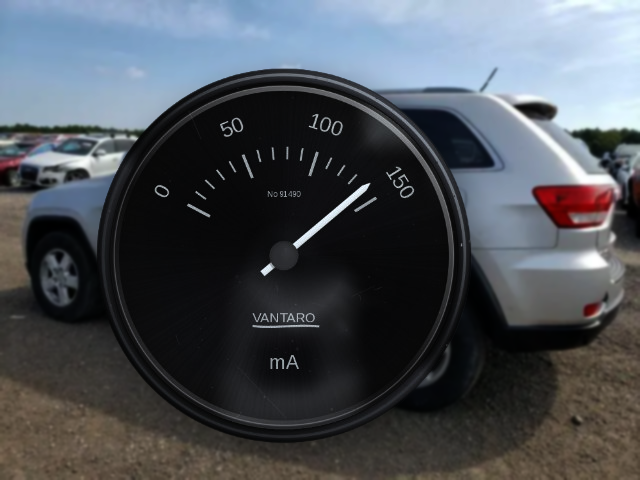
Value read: 140mA
